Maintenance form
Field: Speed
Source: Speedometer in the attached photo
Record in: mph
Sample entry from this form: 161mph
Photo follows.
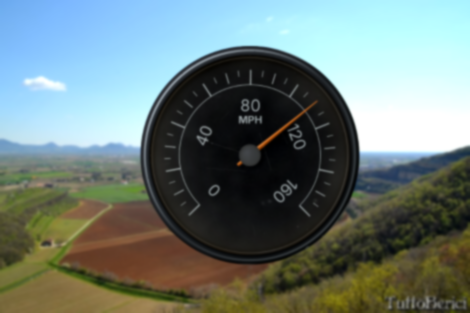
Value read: 110mph
